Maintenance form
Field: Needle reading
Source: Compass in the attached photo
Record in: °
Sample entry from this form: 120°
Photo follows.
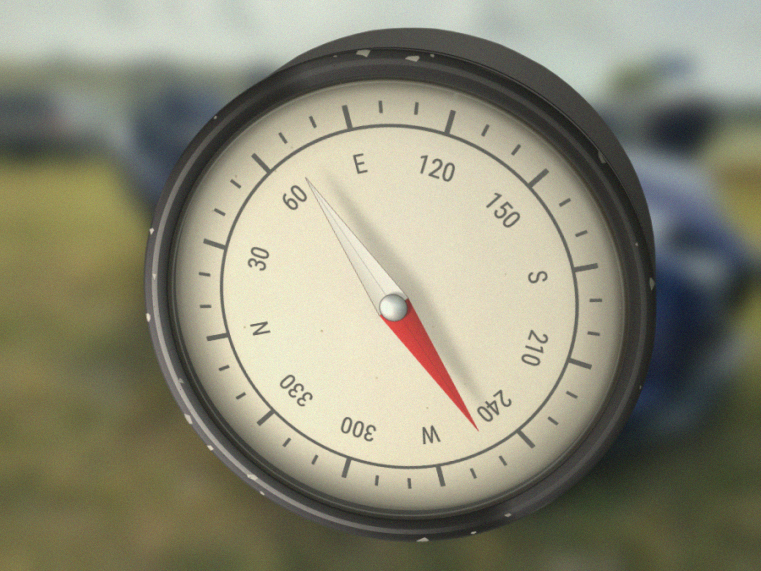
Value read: 250°
